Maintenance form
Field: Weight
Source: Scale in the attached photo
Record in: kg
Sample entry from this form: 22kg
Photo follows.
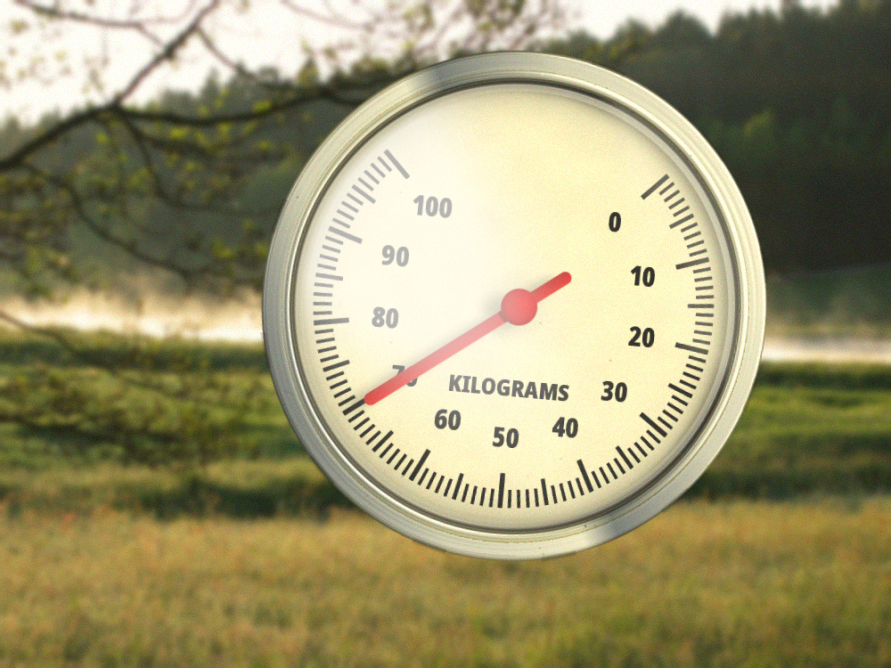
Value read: 70kg
